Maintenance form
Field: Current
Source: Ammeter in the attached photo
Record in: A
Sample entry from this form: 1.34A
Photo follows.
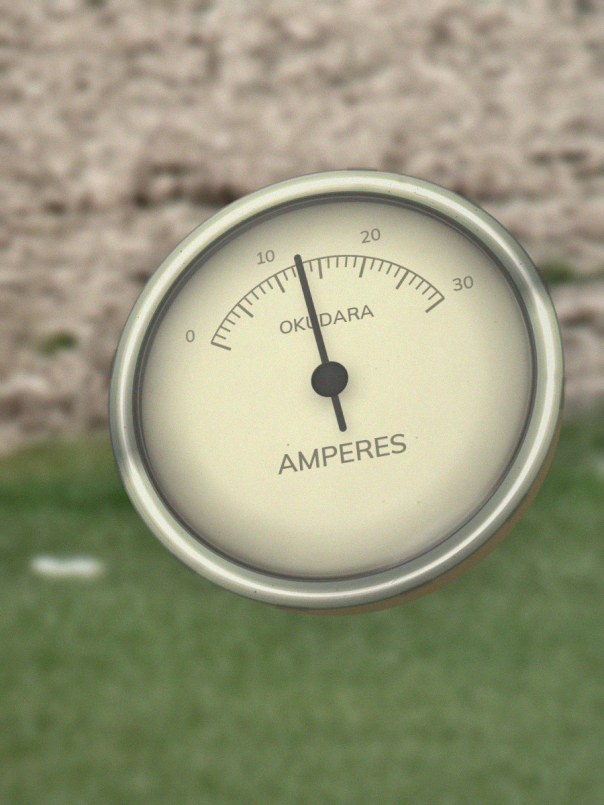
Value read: 13A
